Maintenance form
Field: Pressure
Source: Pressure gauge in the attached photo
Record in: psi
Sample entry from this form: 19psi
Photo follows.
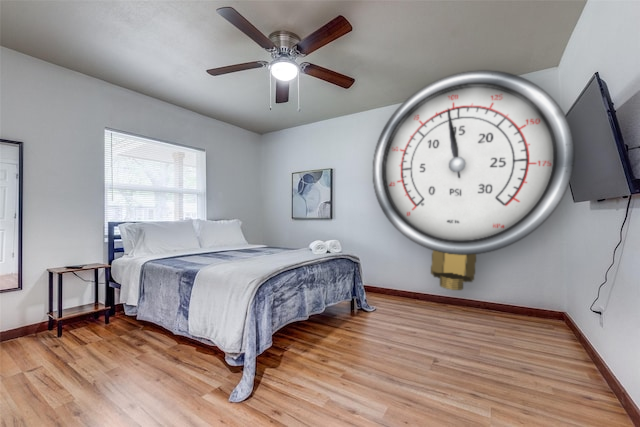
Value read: 14psi
